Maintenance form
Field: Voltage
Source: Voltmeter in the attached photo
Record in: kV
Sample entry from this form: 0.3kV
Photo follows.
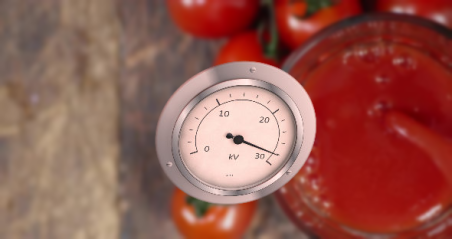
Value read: 28kV
